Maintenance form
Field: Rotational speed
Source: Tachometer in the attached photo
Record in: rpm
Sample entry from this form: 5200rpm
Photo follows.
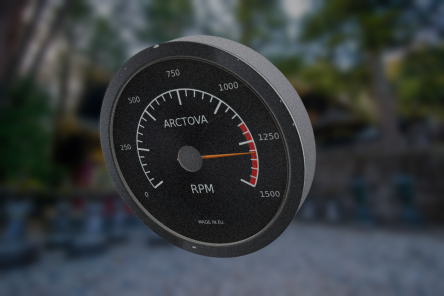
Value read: 1300rpm
